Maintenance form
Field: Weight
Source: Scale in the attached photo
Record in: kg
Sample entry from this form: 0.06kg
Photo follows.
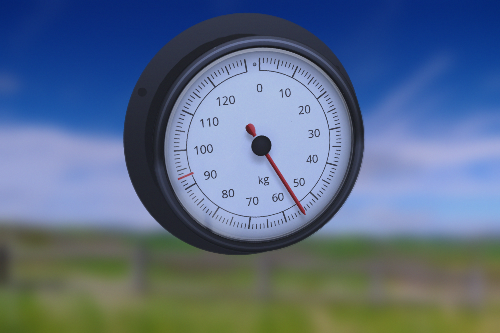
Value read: 55kg
